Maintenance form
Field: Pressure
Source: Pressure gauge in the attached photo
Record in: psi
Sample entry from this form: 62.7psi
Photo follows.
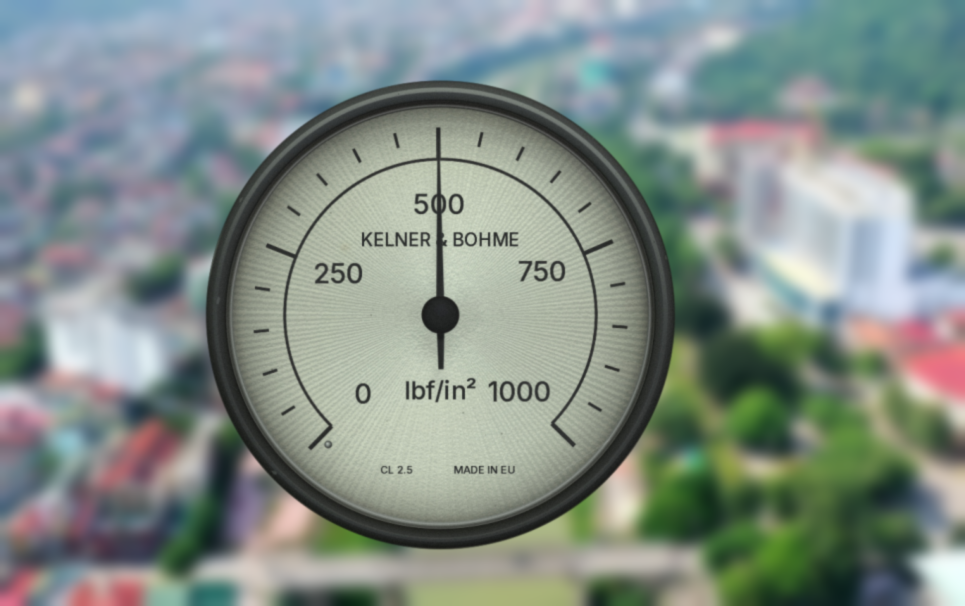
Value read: 500psi
